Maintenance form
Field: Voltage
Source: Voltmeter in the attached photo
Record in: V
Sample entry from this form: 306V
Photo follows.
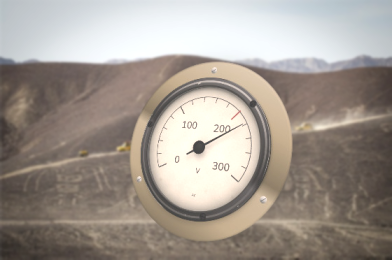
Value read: 220V
